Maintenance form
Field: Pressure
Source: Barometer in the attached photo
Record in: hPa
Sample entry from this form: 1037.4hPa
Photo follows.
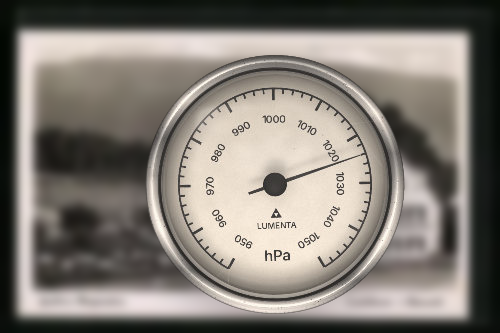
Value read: 1024hPa
